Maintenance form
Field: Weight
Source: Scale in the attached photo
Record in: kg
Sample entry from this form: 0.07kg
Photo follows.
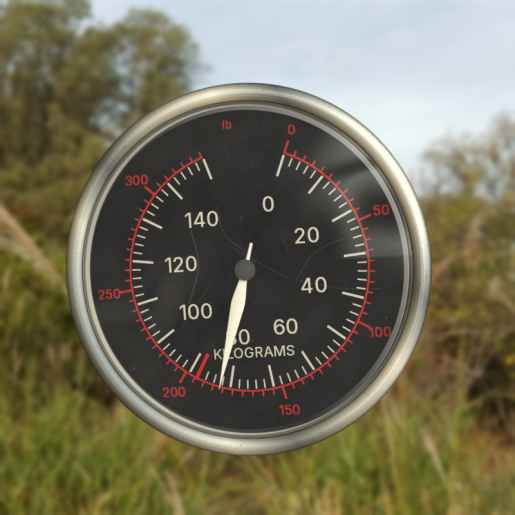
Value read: 82kg
